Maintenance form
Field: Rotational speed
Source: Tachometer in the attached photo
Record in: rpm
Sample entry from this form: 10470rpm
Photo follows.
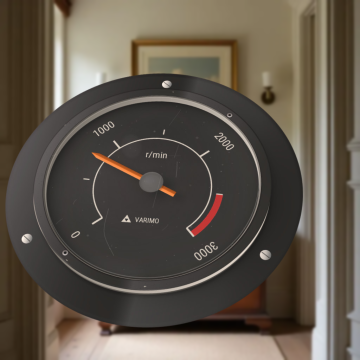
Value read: 750rpm
